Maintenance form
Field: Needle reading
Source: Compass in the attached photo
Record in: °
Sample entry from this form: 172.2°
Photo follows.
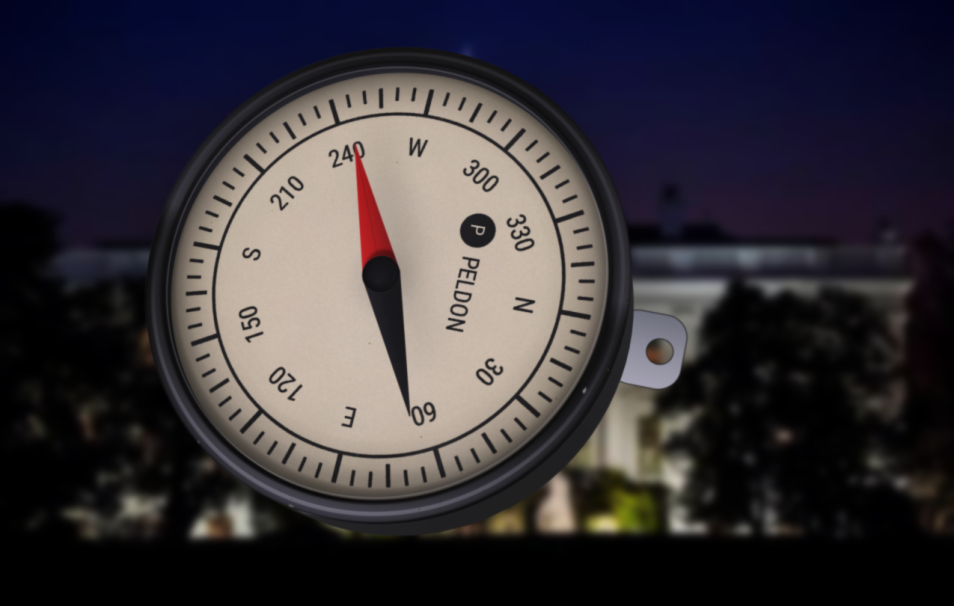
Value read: 245°
